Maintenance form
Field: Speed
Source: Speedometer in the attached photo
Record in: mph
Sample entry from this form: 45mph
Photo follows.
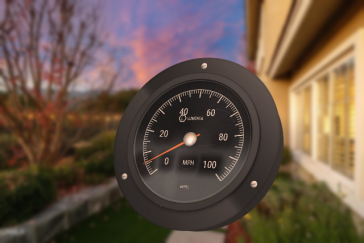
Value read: 5mph
